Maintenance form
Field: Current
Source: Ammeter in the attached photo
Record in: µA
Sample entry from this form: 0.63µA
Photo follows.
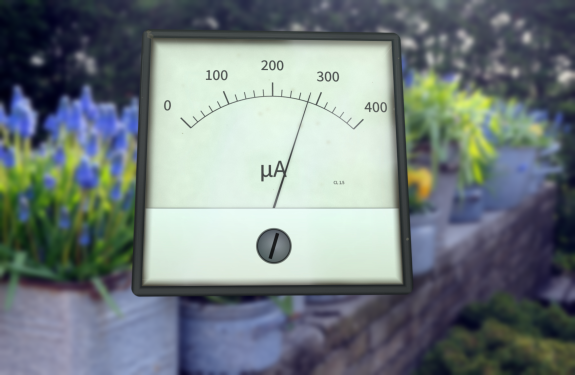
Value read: 280µA
